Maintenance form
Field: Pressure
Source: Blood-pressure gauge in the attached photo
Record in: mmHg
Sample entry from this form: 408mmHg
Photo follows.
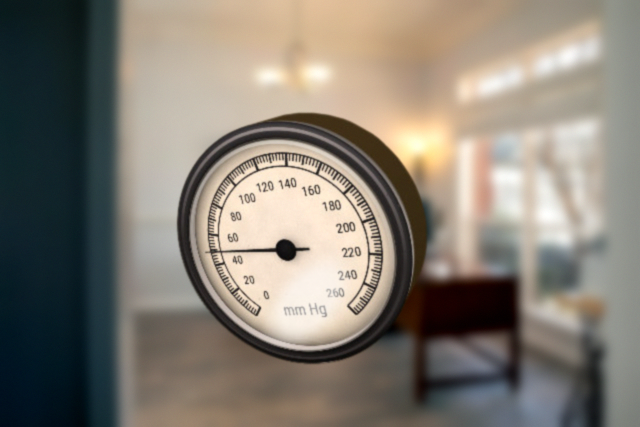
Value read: 50mmHg
